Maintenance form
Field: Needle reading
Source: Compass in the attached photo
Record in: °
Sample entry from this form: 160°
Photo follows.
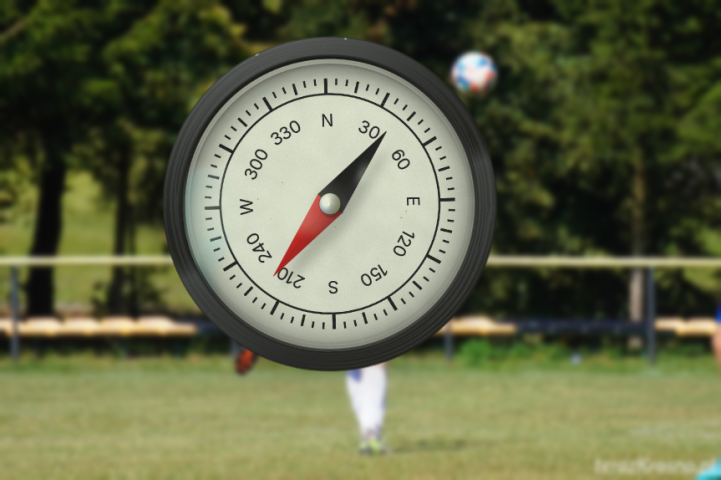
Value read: 220°
